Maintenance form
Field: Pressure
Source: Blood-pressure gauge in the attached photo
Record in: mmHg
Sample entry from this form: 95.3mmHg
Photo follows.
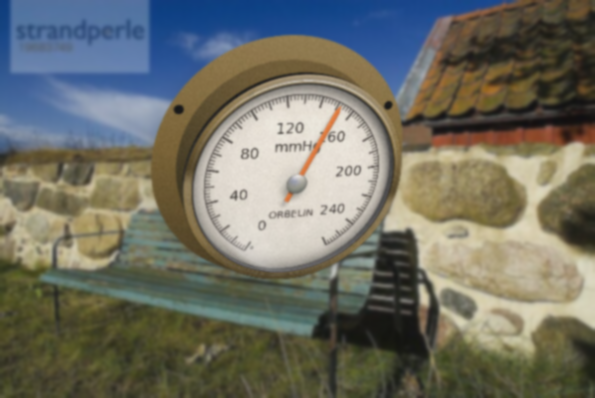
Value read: 150mmHg
